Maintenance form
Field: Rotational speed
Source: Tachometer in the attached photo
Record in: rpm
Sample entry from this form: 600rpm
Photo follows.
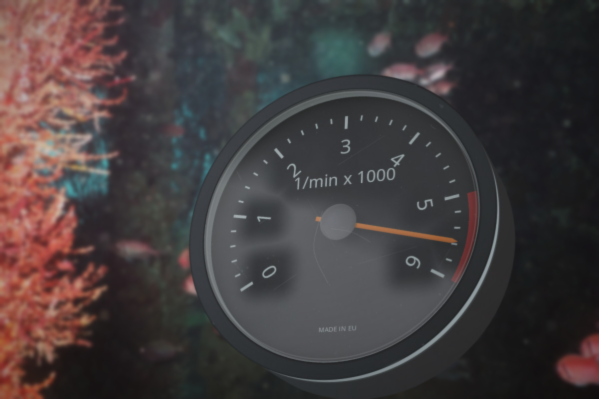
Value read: 5600rpm
